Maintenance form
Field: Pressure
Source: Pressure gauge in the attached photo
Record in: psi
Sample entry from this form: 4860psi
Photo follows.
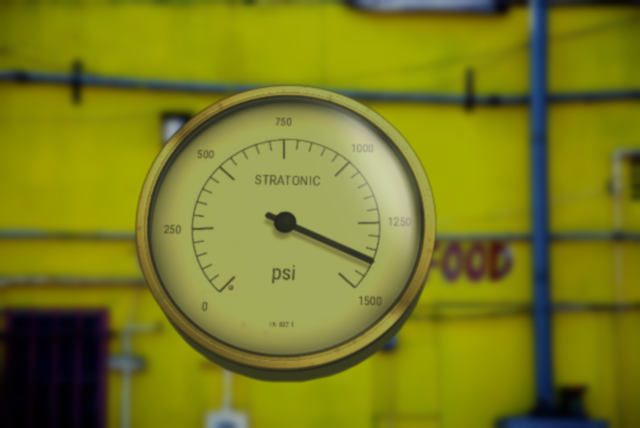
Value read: 1400psi
